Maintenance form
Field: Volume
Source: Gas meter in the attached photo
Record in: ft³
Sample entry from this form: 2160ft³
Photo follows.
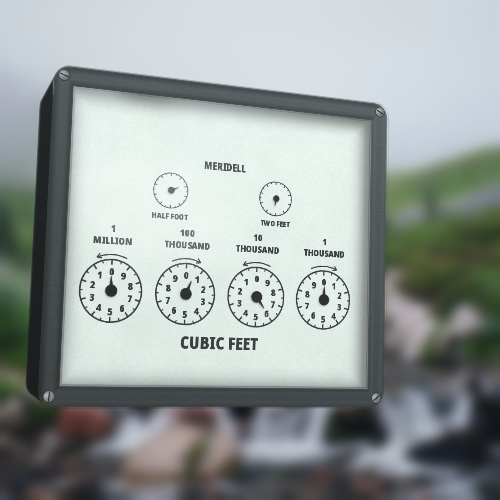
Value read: 6000ft³
